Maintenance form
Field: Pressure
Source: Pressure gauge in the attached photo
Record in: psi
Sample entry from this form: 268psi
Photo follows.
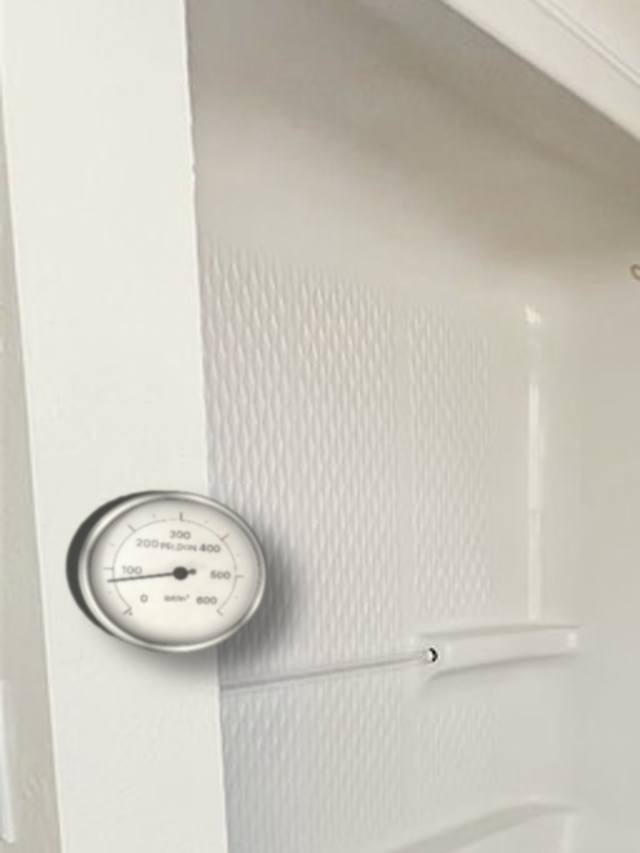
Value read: 75psi
